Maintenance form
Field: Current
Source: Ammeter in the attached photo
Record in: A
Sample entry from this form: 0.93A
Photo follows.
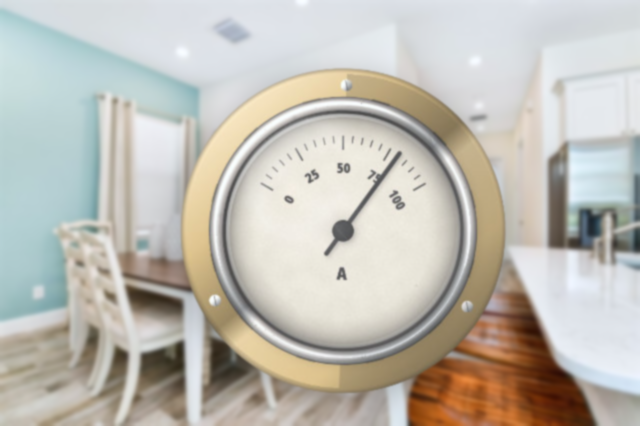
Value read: 80A
